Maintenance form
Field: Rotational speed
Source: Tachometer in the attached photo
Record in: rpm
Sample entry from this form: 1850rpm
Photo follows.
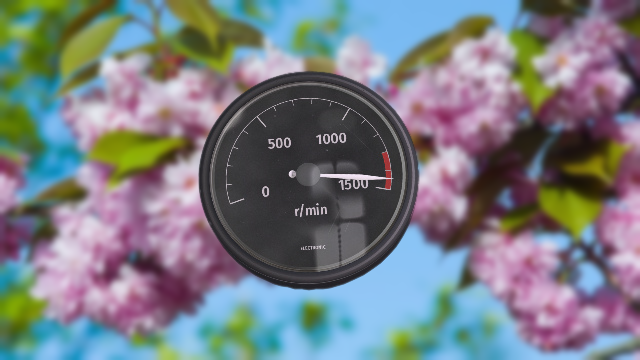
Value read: 1450rpm
